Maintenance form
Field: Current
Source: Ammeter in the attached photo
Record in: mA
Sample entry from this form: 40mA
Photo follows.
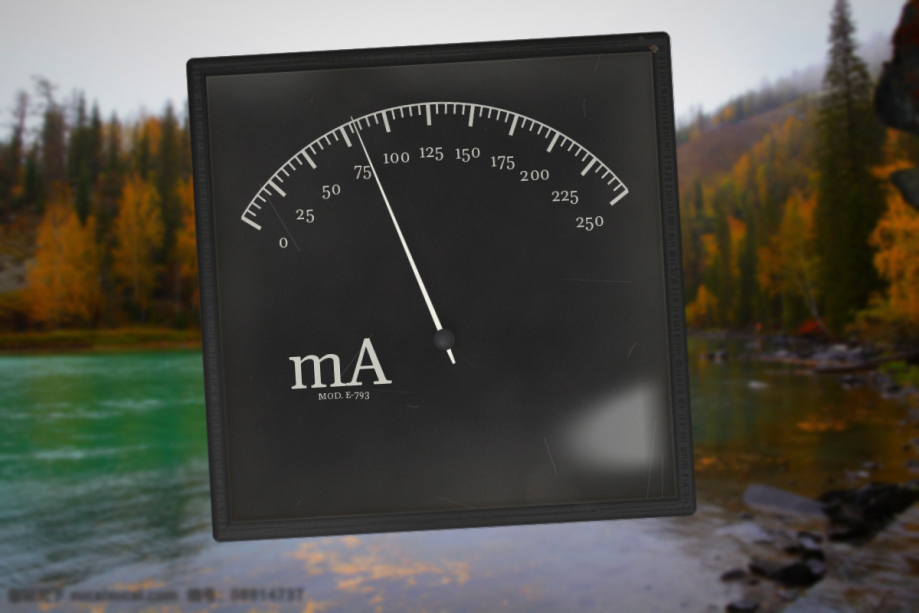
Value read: 82.5mA
